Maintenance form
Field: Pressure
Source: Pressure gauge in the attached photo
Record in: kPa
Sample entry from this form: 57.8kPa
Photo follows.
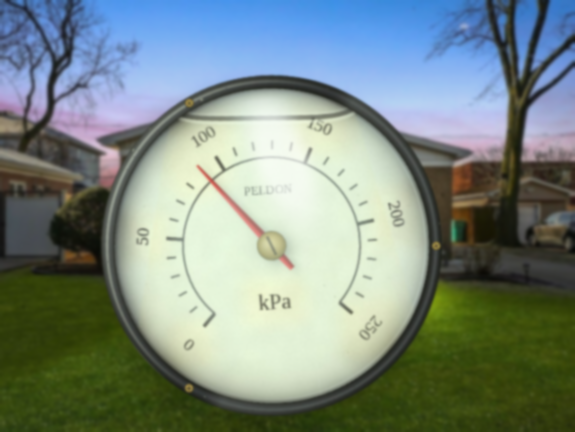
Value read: 90kPa
